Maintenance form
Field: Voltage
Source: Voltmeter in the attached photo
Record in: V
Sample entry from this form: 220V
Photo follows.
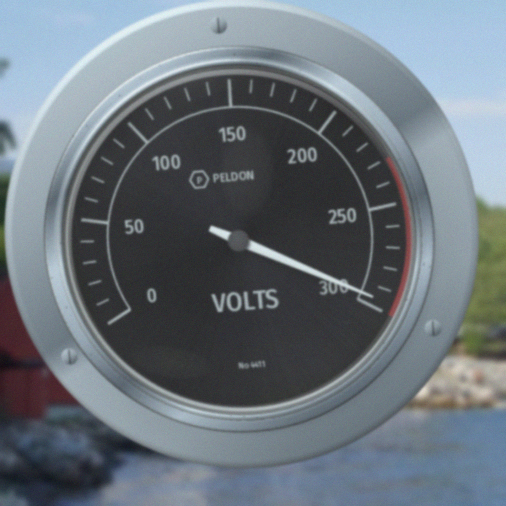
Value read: 295V
